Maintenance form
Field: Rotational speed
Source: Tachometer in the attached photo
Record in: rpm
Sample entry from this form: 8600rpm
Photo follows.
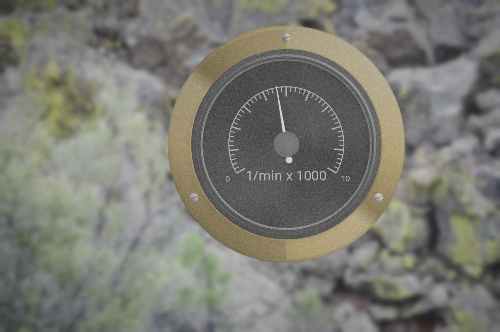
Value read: 4600rpm
